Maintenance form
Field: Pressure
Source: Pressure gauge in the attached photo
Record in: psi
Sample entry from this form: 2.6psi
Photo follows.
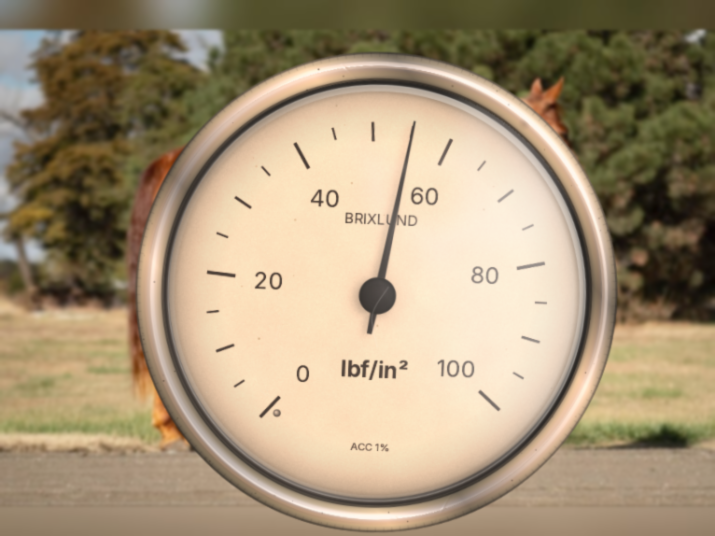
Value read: 55psi
